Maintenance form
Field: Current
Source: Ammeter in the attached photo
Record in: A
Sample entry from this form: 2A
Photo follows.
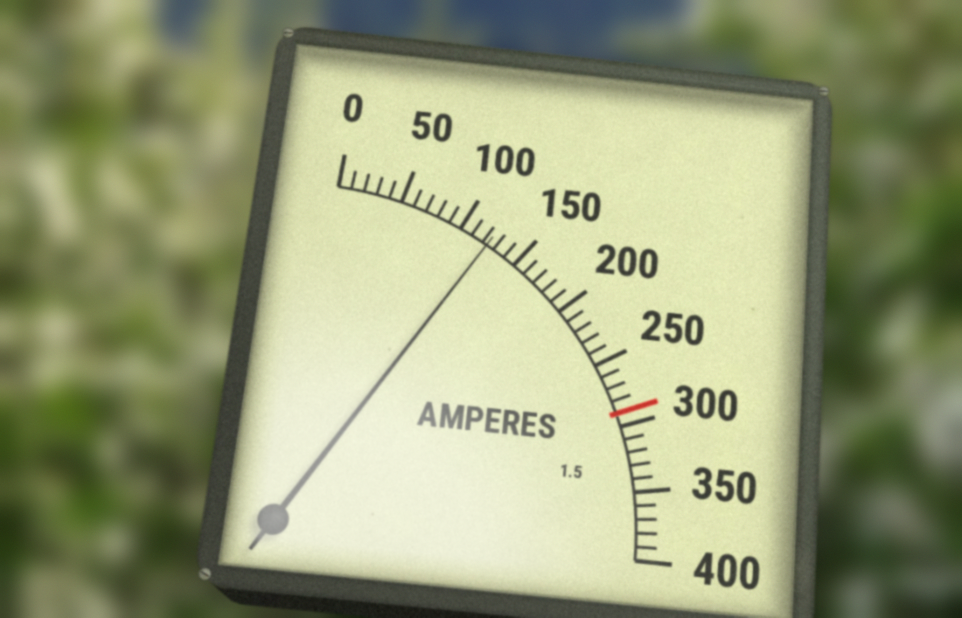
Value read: 125A
